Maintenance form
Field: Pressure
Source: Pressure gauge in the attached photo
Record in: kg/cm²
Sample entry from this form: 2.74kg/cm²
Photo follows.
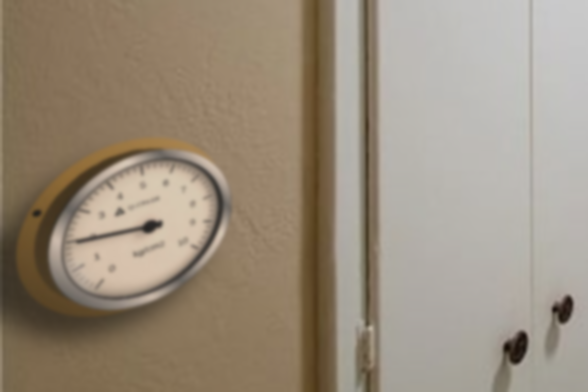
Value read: 2kg/cm²
